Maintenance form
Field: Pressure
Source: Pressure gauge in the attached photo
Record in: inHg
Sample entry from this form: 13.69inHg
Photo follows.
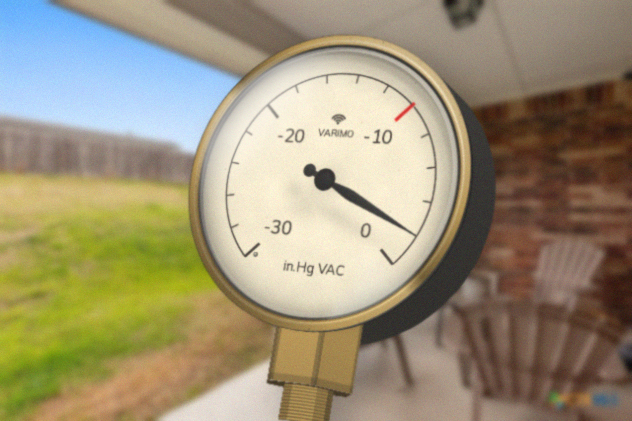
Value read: -2inHg
